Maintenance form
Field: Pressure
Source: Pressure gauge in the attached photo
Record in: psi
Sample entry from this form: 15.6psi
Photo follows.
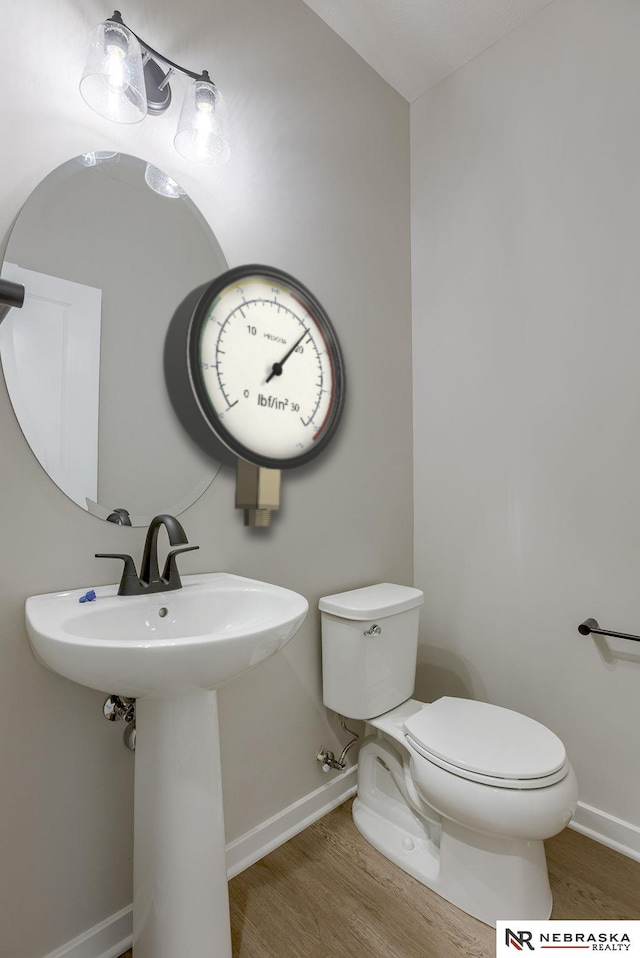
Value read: 19psi
